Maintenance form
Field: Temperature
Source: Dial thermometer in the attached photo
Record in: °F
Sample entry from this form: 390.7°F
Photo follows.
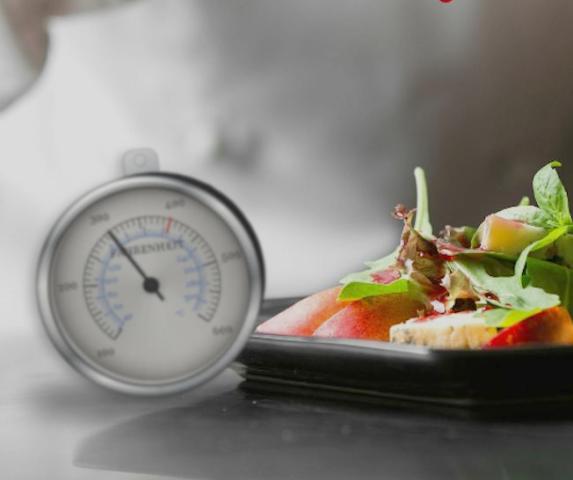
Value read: 300°F
